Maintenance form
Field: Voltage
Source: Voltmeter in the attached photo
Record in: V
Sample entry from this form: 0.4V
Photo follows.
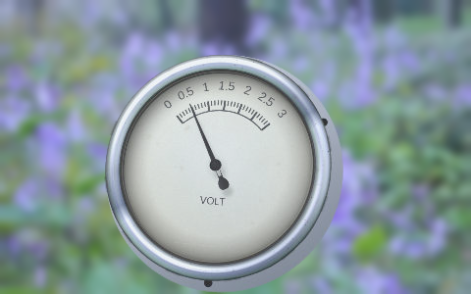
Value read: 0.5V
